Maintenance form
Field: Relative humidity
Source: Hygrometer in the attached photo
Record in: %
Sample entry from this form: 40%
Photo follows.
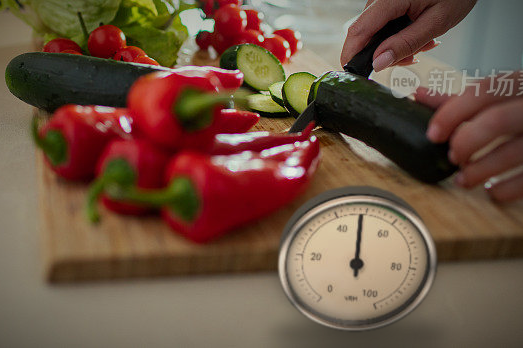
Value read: 48%
